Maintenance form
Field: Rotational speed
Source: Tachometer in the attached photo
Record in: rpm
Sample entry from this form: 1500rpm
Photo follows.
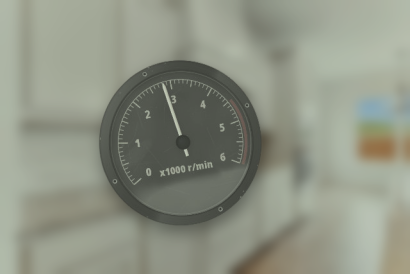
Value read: 2800rpm
